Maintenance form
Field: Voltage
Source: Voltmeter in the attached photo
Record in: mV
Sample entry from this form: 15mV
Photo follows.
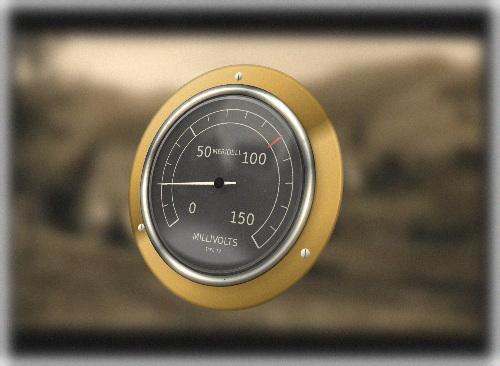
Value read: 20mV
